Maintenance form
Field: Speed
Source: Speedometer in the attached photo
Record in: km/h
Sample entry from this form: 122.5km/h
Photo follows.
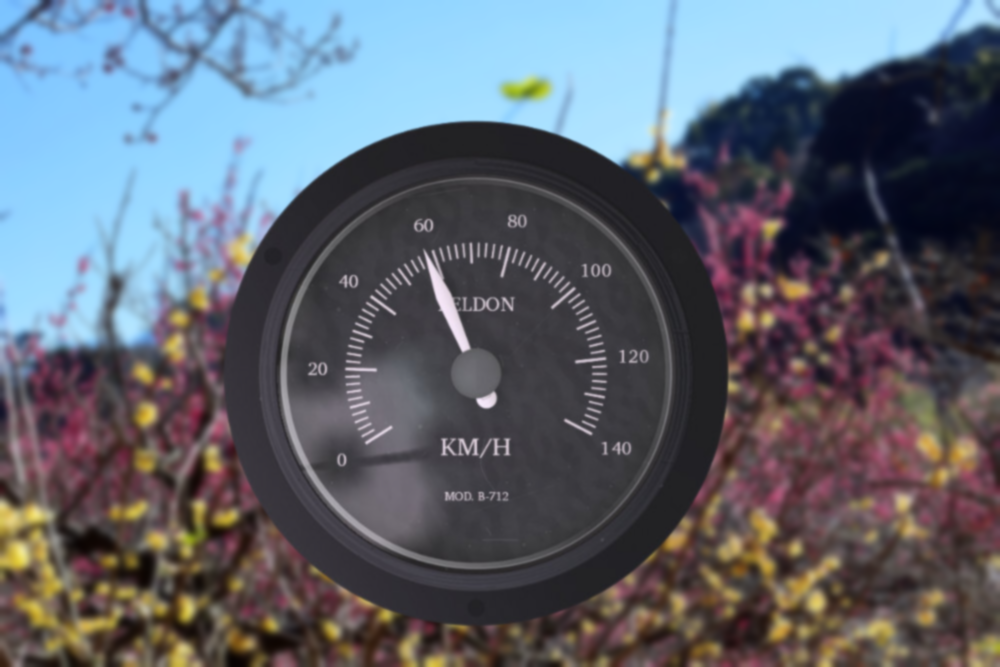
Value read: 58km/h
